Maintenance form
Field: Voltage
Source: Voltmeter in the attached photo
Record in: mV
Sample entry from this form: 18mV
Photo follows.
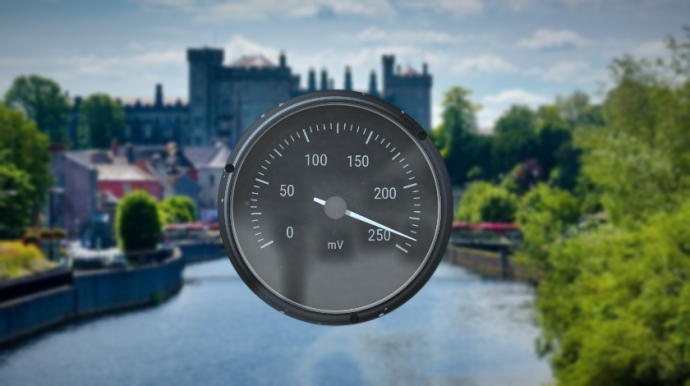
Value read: 240mV
